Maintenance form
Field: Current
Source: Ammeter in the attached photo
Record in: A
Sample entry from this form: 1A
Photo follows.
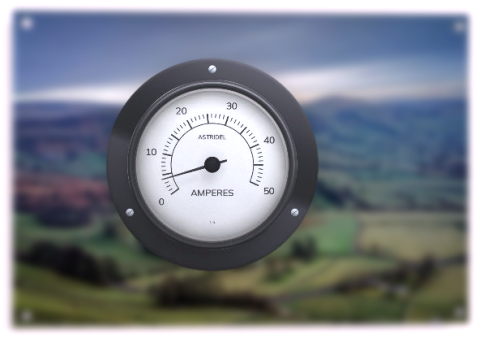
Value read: 4A
